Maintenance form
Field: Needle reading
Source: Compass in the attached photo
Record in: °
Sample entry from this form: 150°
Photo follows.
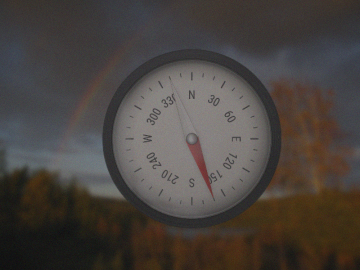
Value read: 160°
